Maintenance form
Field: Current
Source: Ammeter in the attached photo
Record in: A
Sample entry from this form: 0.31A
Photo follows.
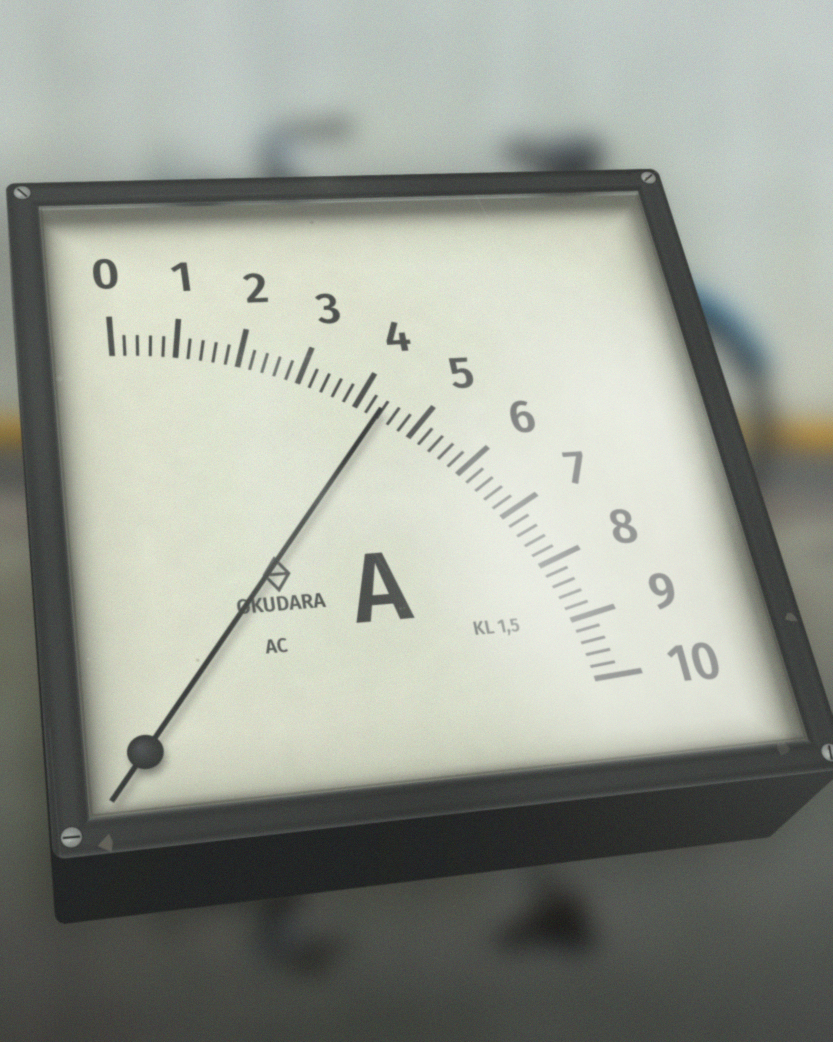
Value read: 4.4A
